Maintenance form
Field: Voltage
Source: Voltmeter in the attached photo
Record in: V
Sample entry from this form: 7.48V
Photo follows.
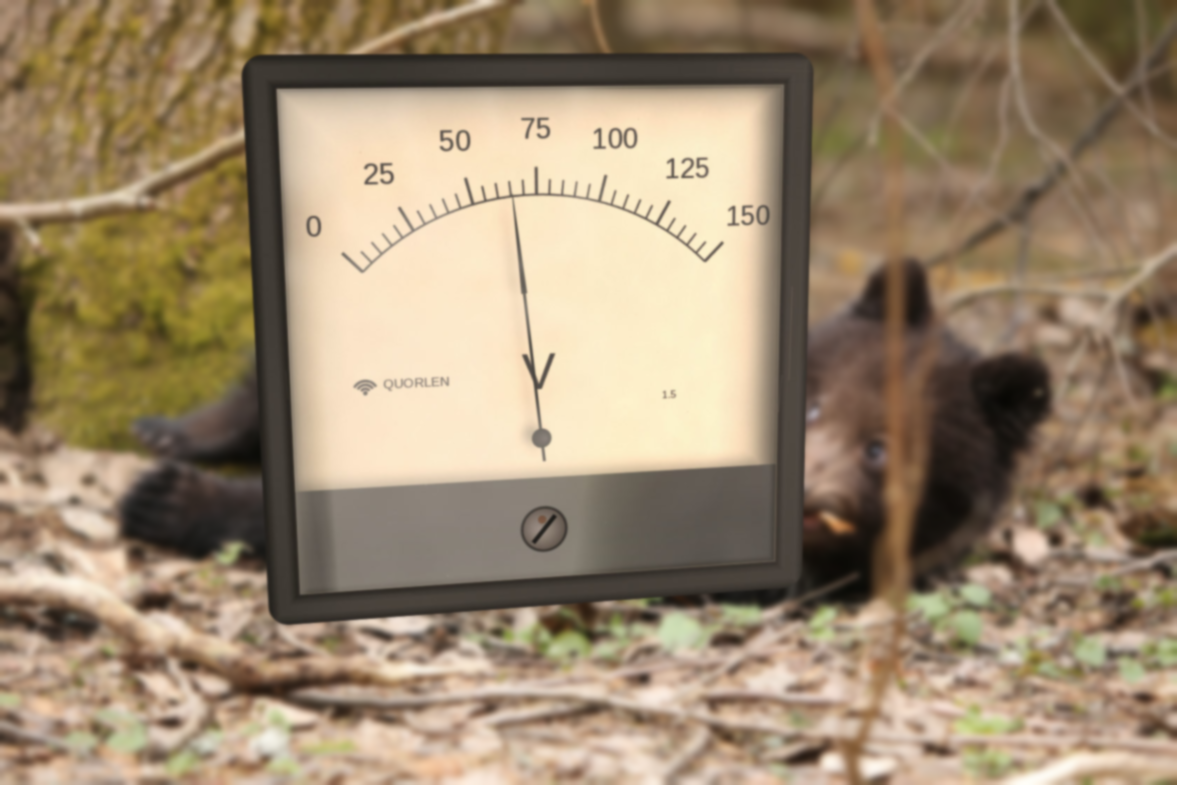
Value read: 65V
